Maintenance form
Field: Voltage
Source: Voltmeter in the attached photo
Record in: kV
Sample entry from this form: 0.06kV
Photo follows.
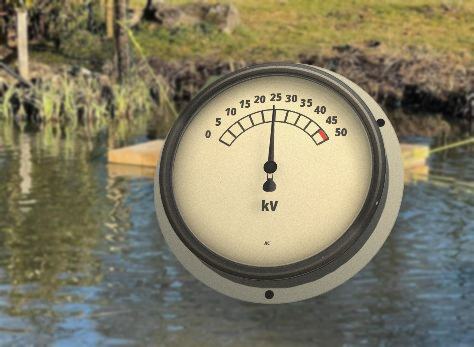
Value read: 25kV
